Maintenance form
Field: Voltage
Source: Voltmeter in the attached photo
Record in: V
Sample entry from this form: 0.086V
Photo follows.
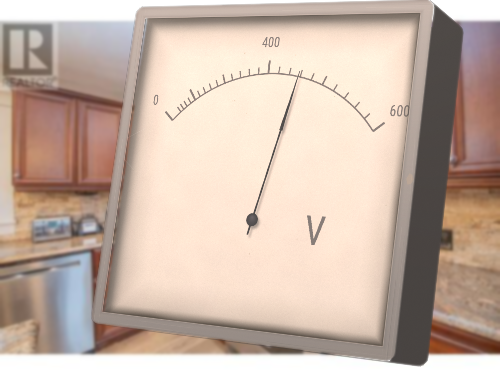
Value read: 460V
